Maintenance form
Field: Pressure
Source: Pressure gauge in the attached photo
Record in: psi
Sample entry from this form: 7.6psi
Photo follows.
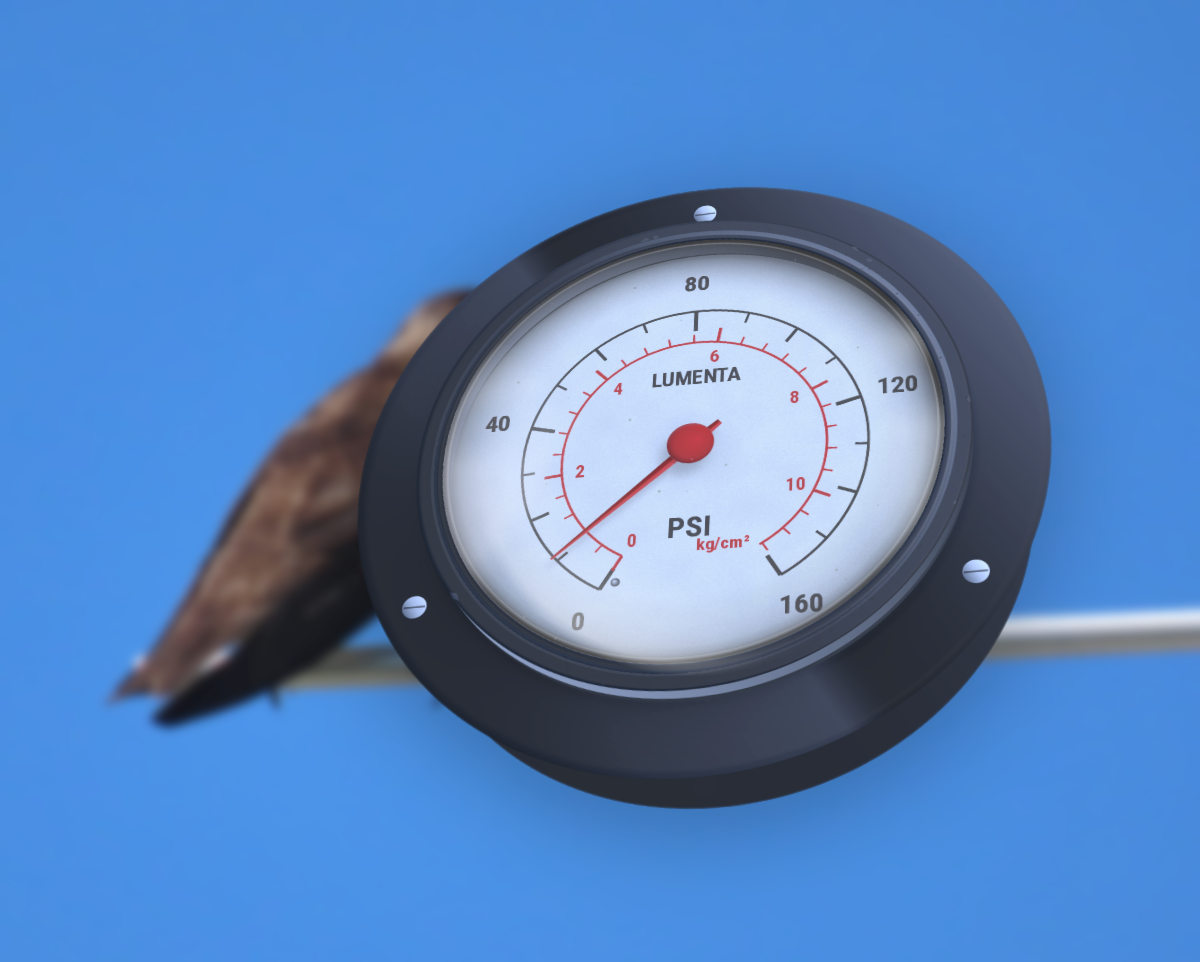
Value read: 10psi
